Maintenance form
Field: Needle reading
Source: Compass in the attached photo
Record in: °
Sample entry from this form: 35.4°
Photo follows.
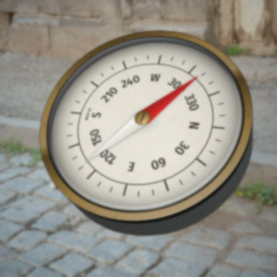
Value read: 310°
